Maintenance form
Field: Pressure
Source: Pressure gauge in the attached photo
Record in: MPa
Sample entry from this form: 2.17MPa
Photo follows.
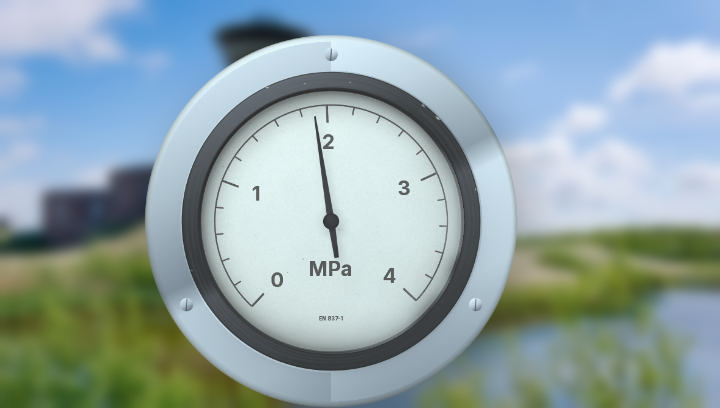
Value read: 1.9MPa
